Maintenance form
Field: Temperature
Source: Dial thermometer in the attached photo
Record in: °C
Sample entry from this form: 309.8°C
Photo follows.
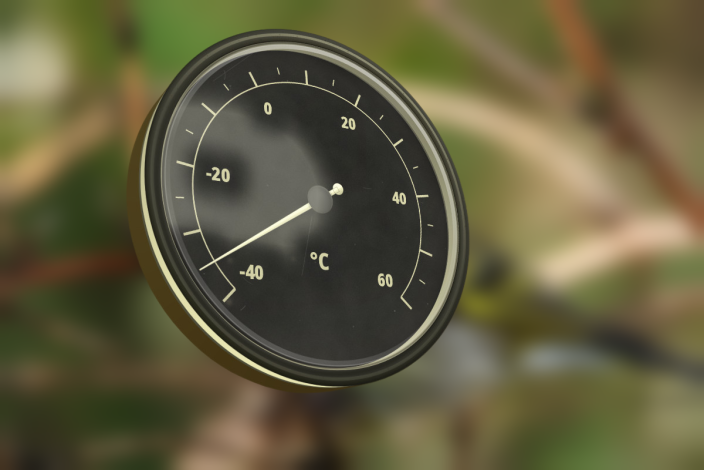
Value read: -35°C
